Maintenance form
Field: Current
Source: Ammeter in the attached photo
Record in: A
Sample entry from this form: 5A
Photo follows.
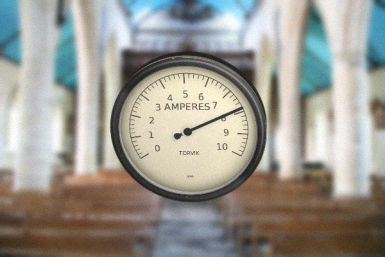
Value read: 7.8A
